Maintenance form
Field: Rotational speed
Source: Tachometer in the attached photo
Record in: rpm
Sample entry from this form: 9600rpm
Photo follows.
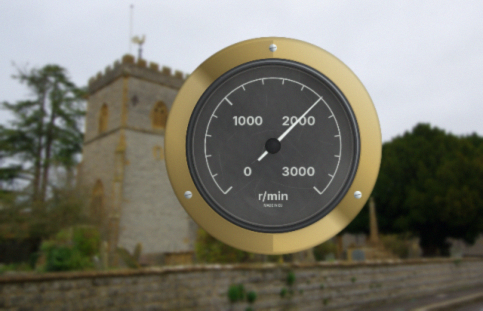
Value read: 2000rpm
